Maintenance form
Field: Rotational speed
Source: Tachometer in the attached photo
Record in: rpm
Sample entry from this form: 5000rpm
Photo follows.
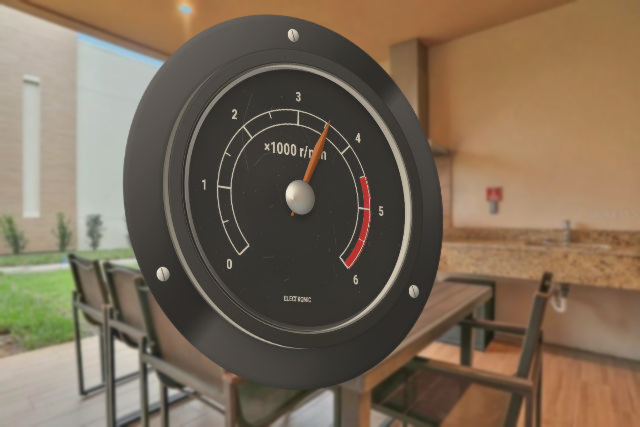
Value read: 3500rpm
